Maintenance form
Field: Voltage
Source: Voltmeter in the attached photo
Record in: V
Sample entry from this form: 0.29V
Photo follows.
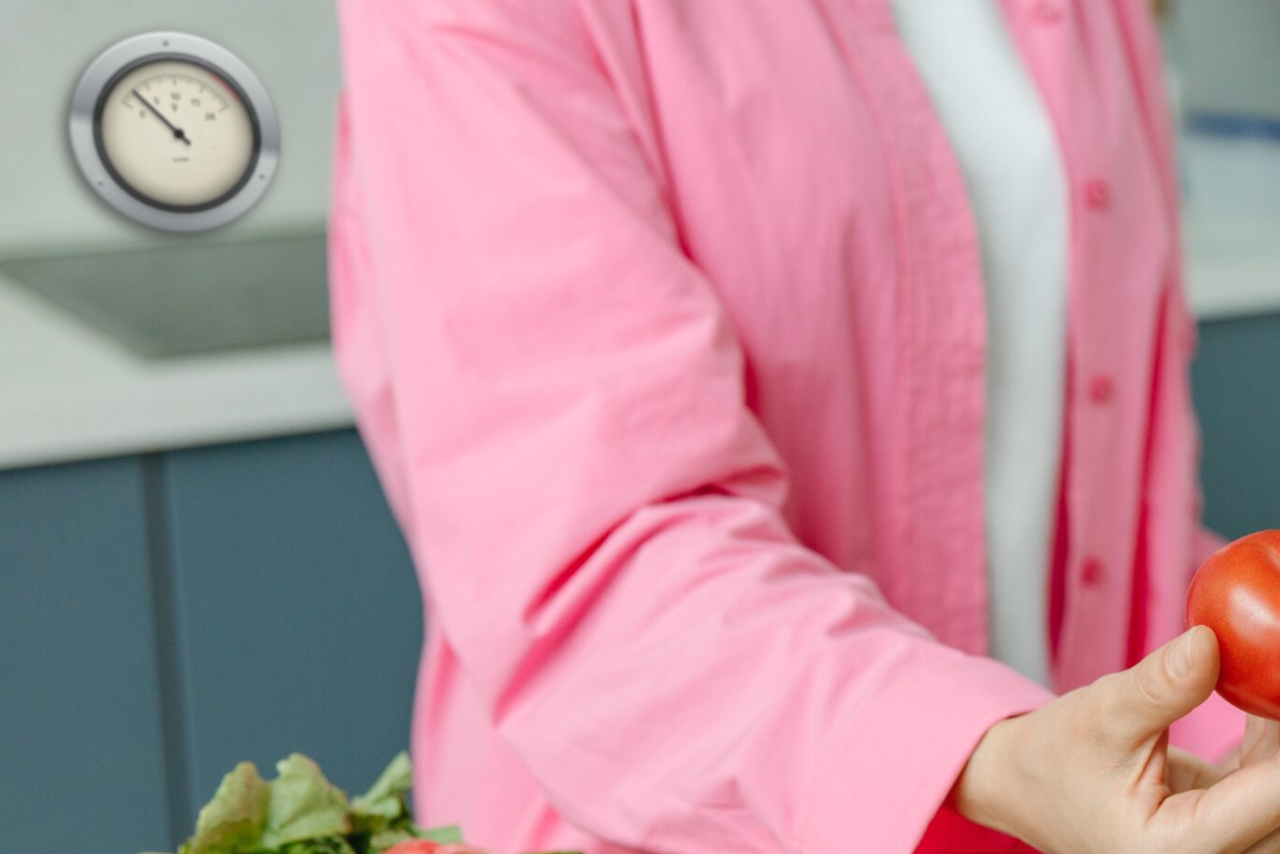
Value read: 2.5V
